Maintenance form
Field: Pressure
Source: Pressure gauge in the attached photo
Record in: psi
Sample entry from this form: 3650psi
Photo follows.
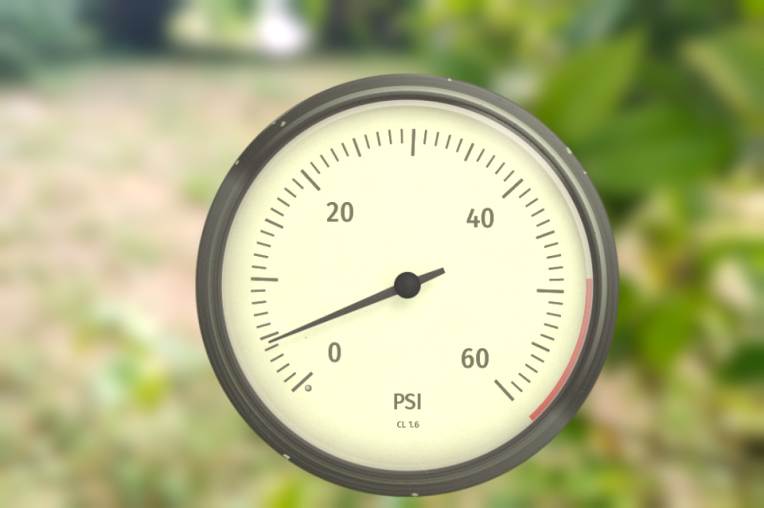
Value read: 4.5psi
